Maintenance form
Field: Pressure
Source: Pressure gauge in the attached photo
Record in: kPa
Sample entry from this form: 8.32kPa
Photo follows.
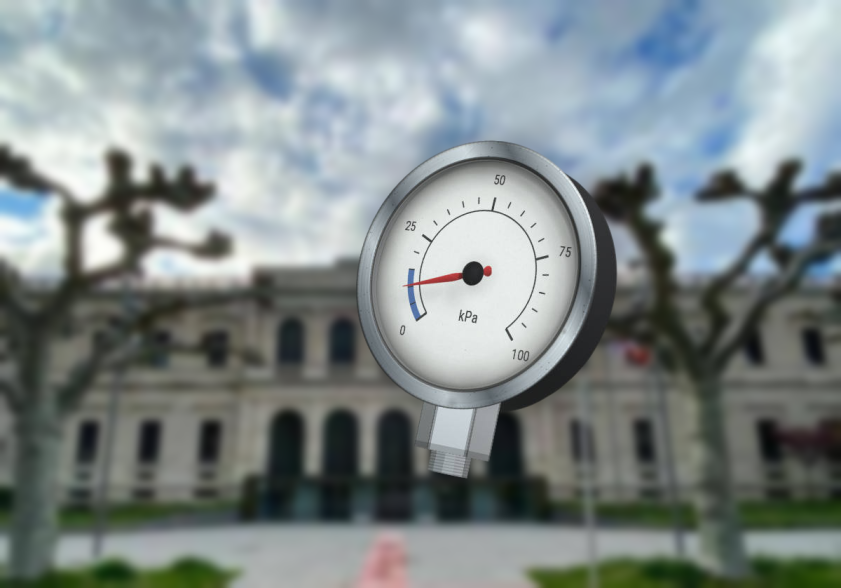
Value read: 10kPa
